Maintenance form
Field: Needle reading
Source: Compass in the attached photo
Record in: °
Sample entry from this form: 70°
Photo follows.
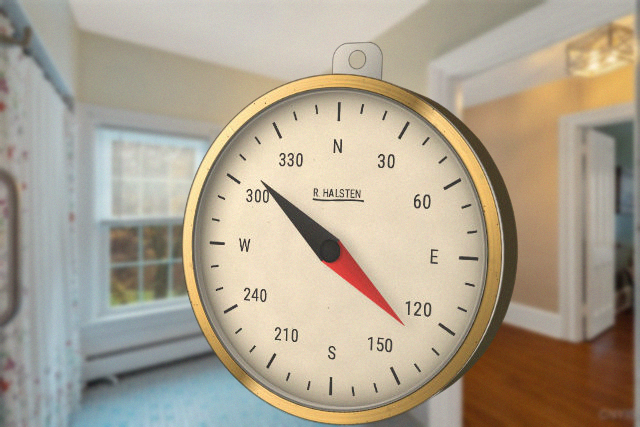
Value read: 130°
